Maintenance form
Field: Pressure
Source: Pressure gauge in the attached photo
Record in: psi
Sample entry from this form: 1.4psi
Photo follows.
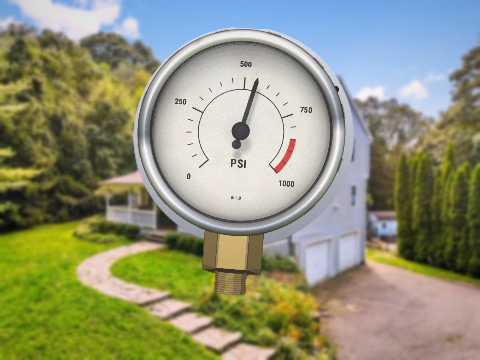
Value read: 550psi
